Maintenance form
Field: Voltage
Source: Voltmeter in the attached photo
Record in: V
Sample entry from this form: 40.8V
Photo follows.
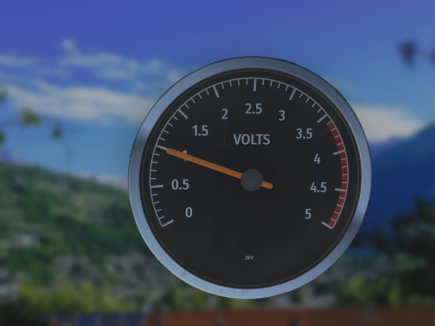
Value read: 1V
